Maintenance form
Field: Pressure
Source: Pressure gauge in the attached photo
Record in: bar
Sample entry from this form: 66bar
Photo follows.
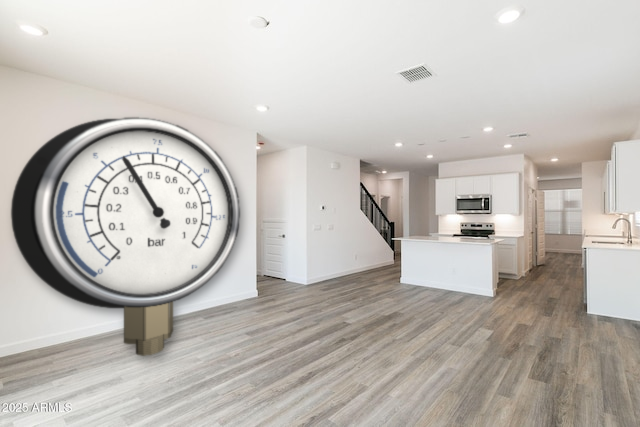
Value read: 0.4bar
